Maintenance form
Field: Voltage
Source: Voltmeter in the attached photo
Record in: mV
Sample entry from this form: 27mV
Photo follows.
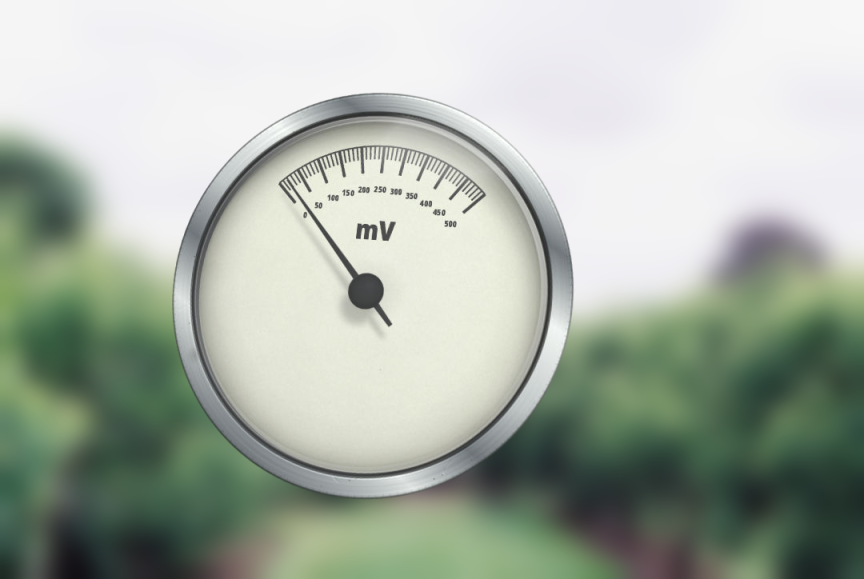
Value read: 20mV
